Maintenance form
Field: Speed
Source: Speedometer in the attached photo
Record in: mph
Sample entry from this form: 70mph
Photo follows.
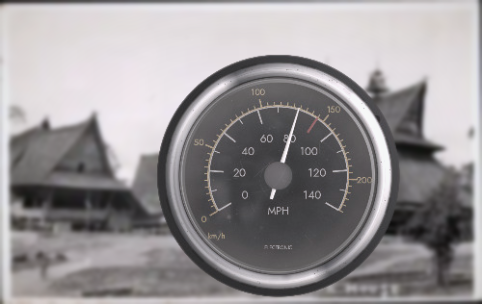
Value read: 80mph
